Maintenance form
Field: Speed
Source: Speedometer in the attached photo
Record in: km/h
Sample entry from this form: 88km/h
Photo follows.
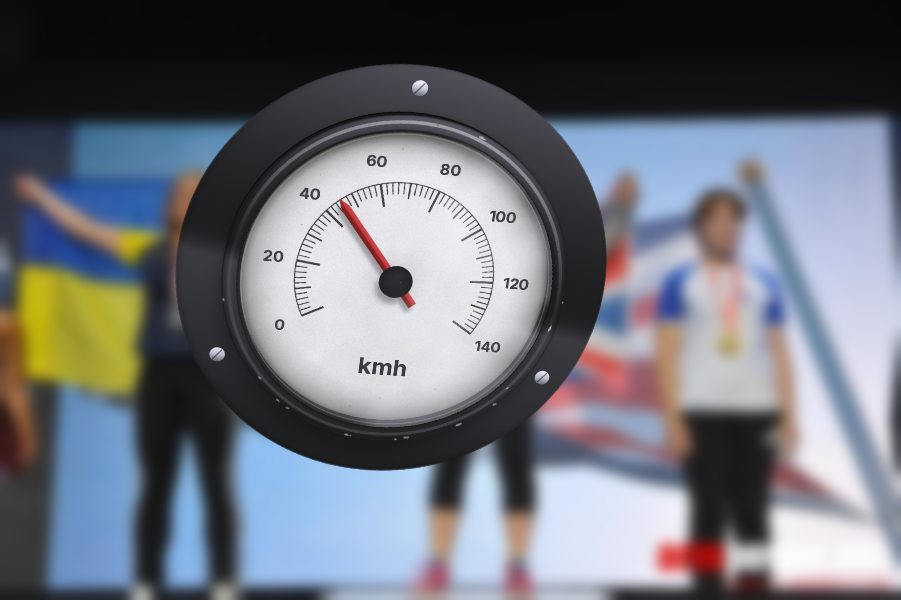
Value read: 46km/h
